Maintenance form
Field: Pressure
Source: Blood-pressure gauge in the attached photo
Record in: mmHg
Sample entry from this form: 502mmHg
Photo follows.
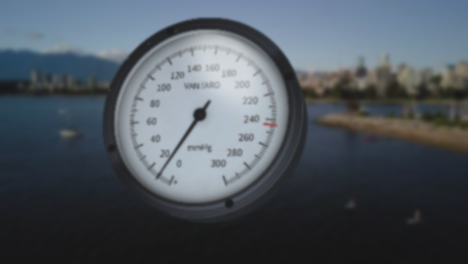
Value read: 10mmHg
